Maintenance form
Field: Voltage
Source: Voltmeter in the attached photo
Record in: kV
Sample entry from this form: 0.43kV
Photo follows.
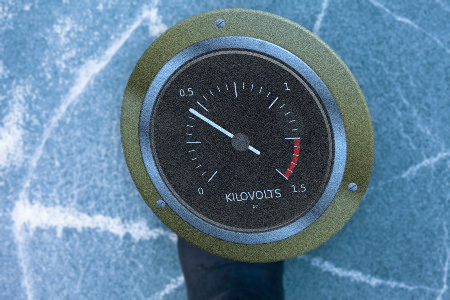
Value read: 0.45kV
